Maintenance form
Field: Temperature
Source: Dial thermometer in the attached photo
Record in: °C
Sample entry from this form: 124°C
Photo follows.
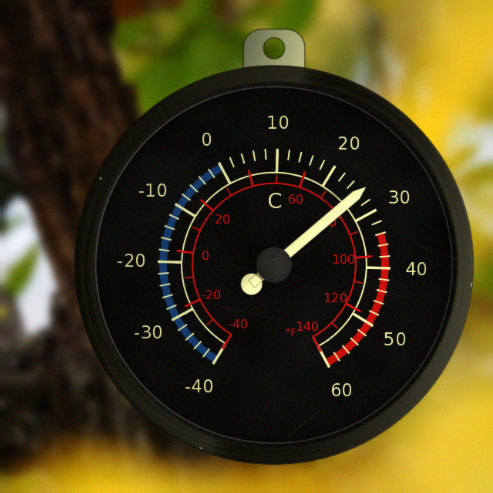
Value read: 26°C
